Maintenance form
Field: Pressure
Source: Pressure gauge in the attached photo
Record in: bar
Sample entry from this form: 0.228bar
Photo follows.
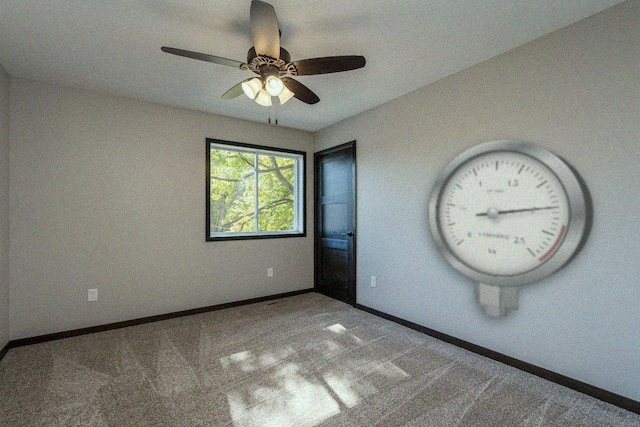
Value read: 2bar
